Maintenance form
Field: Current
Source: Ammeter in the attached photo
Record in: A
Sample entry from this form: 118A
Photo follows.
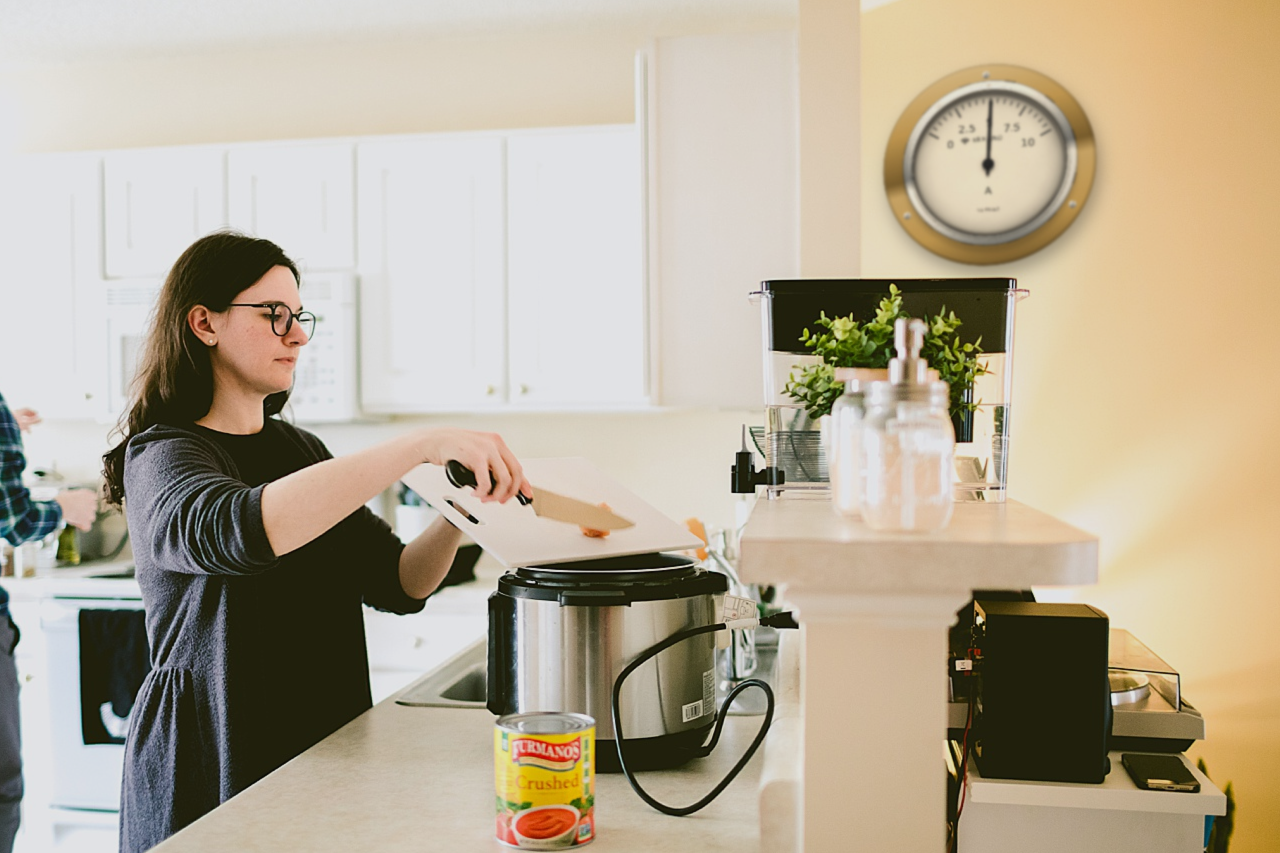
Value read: 5A
